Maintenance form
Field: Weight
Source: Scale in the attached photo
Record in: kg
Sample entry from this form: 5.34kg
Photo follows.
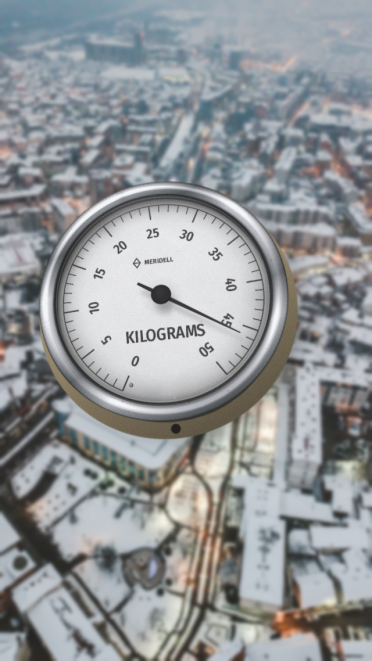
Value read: 46kg
